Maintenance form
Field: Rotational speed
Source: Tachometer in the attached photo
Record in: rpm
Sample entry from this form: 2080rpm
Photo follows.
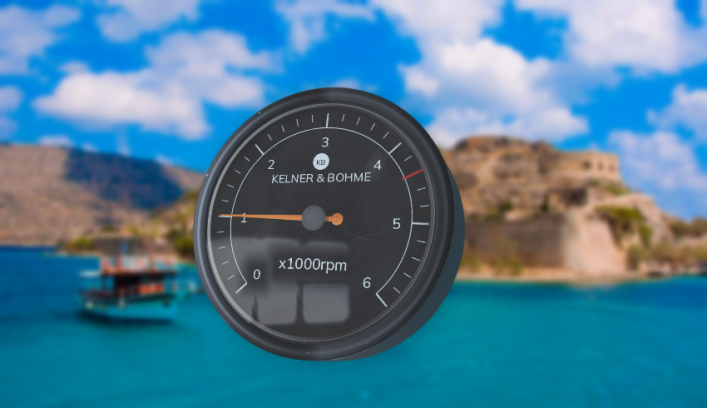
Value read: 1000rpm
